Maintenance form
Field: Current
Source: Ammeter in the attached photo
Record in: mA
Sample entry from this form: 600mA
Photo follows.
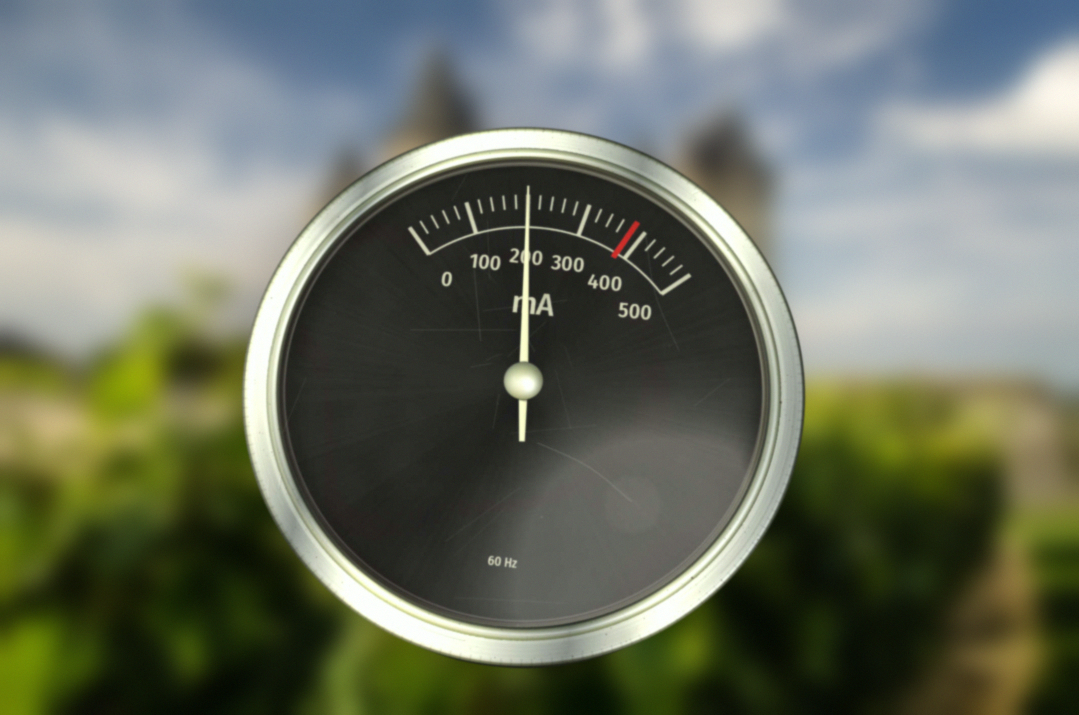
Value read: 200mA
